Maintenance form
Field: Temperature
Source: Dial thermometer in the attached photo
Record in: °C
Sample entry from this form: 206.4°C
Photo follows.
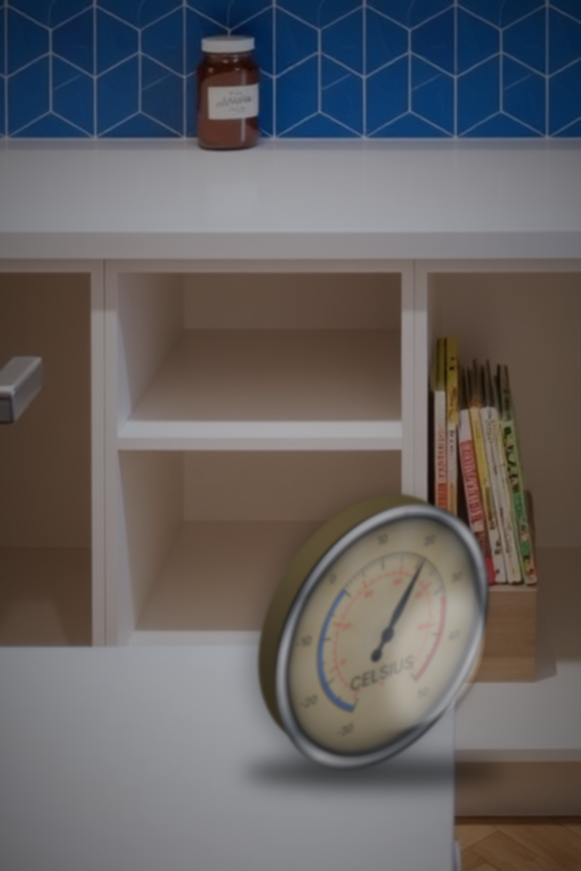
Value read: 20°C
